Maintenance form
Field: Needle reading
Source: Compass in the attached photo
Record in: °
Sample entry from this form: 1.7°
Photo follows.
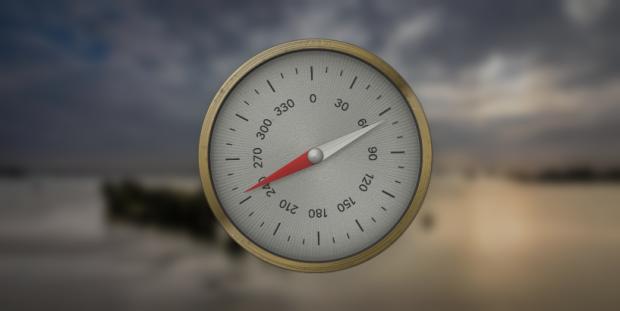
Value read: 245°
